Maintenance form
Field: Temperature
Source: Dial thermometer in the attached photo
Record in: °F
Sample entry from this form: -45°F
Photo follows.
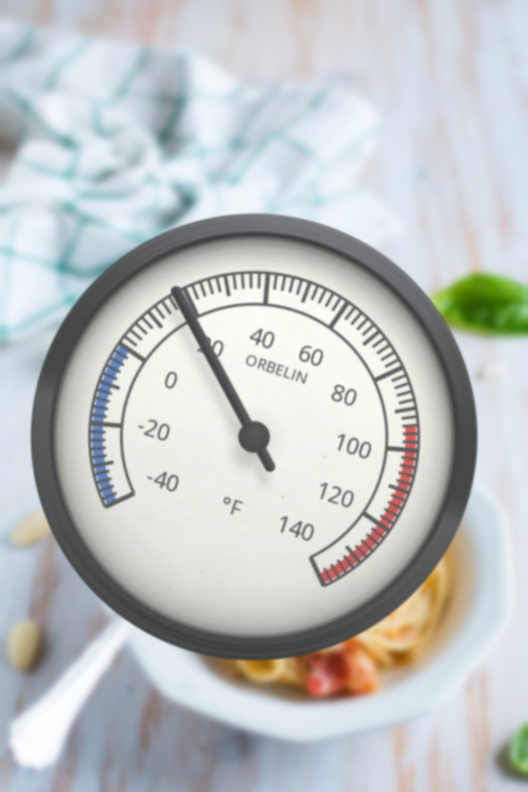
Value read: 18°F
